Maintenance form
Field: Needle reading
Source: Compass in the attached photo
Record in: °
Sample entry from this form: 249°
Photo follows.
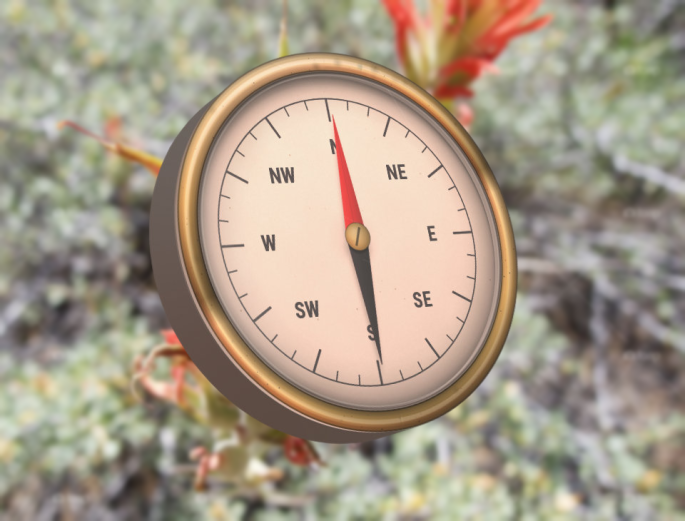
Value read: 0°
